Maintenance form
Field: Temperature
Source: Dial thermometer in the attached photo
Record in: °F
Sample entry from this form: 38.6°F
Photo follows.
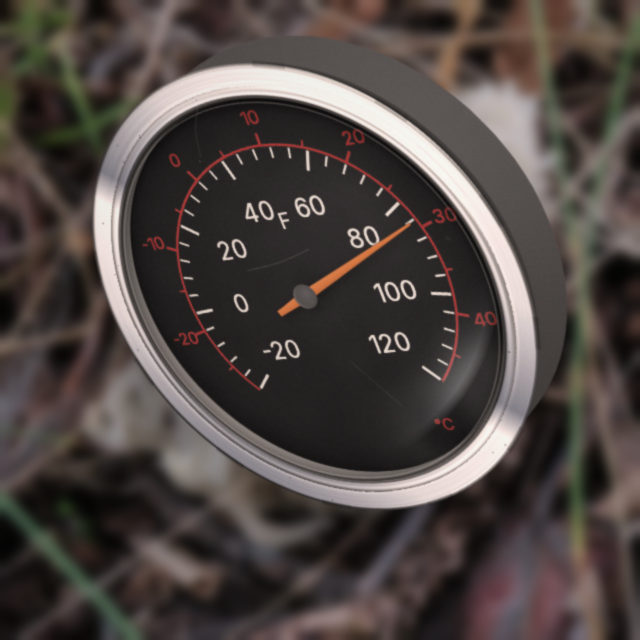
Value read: 84°F
